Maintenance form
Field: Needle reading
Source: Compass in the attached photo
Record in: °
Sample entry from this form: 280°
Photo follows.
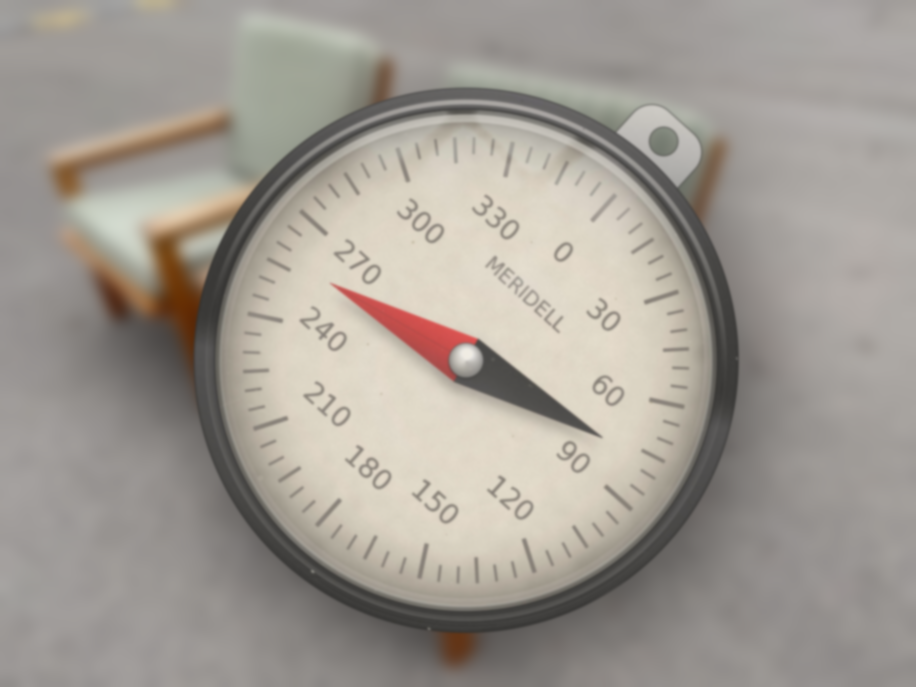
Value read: 257.5°
